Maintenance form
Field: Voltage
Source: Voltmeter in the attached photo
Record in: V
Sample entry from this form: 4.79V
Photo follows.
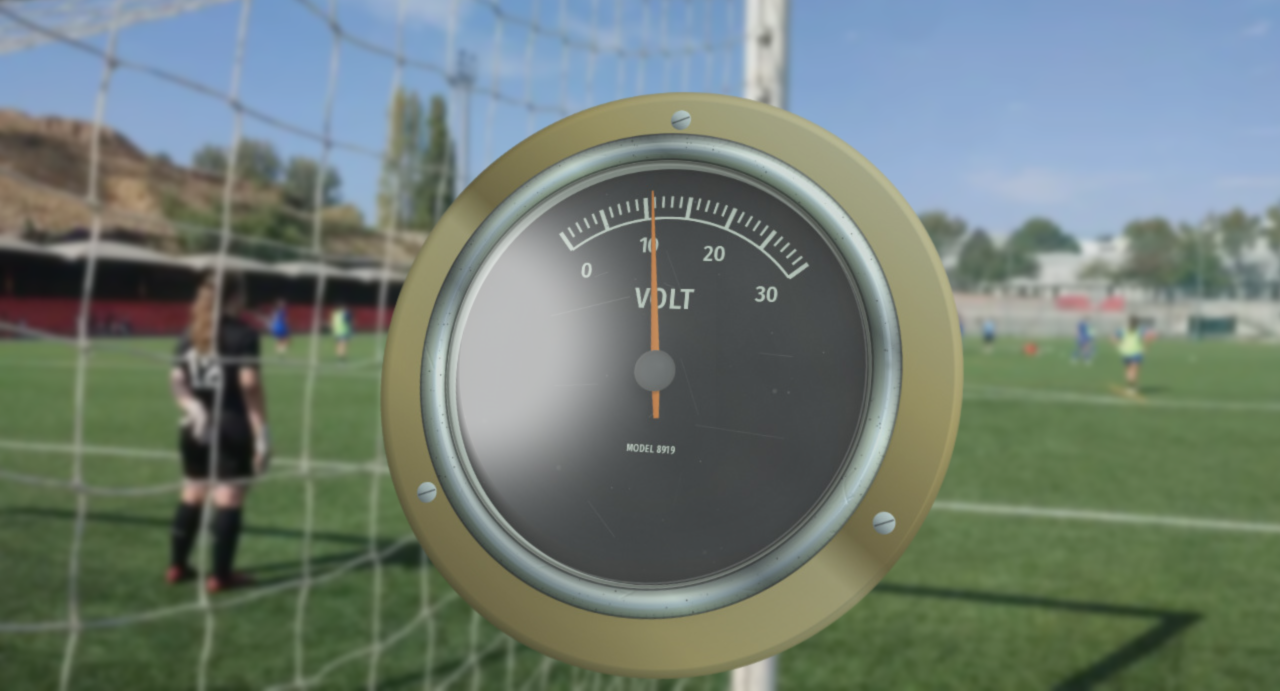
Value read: 11V
